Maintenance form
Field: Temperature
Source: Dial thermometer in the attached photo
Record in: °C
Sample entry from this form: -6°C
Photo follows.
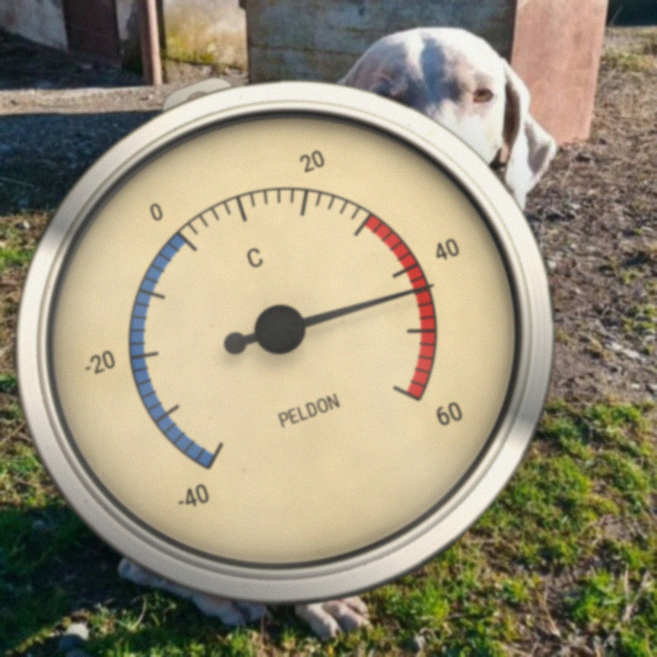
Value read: 44°C
